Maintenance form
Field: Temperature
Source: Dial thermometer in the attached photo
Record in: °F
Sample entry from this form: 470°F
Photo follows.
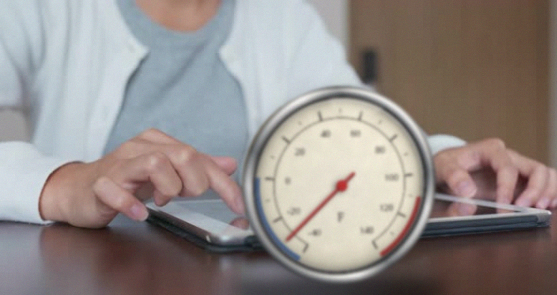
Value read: -30°F
